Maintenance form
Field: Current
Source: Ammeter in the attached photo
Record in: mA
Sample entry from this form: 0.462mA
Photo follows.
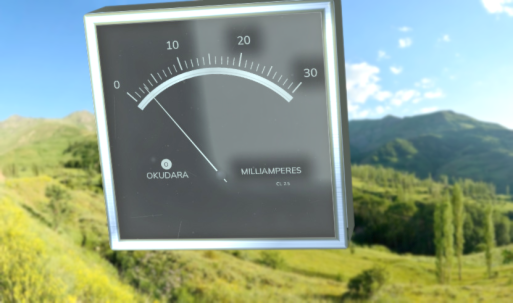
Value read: 3mA
